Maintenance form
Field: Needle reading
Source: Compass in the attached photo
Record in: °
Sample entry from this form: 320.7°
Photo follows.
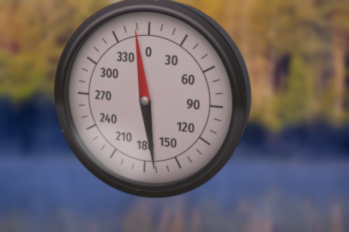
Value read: 350°
